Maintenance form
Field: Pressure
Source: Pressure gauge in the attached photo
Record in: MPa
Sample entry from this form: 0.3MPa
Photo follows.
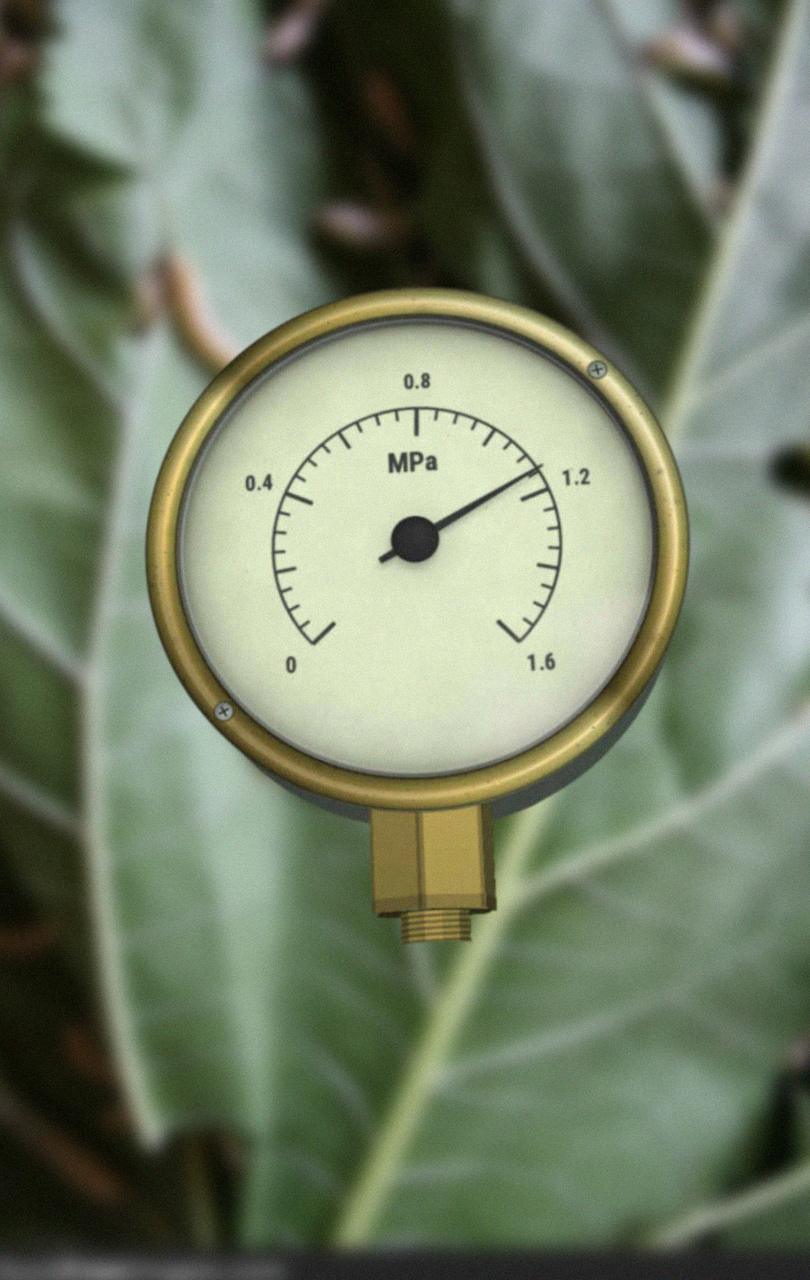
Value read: 1.15MPa
